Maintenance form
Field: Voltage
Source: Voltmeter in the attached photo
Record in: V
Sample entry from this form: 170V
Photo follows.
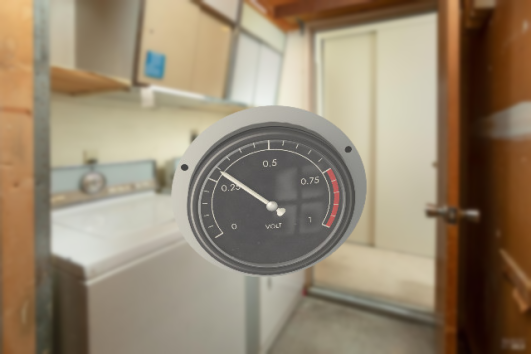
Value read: 0.3V
